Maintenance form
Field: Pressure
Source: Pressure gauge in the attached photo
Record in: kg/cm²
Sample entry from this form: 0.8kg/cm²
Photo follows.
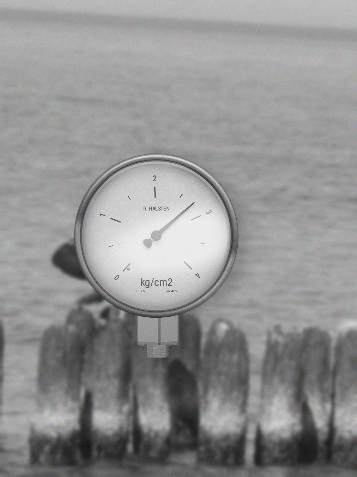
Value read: 2.75kg/cm²
